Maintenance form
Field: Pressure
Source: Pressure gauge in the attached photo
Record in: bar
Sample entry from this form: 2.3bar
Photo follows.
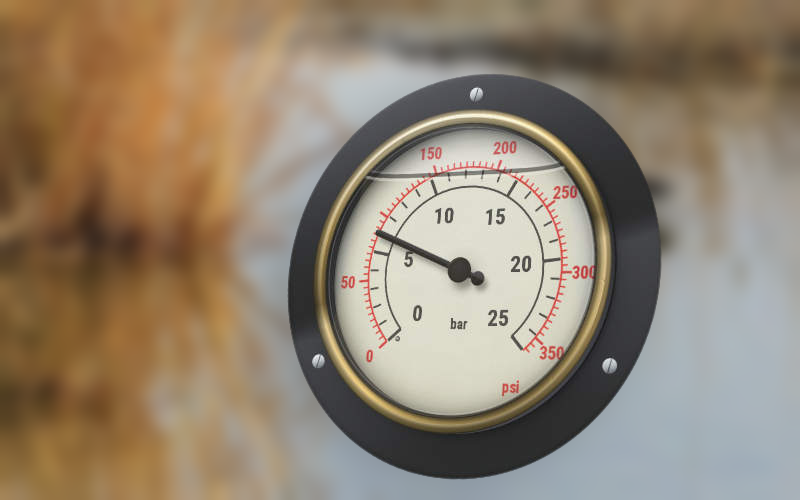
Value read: 6bar
